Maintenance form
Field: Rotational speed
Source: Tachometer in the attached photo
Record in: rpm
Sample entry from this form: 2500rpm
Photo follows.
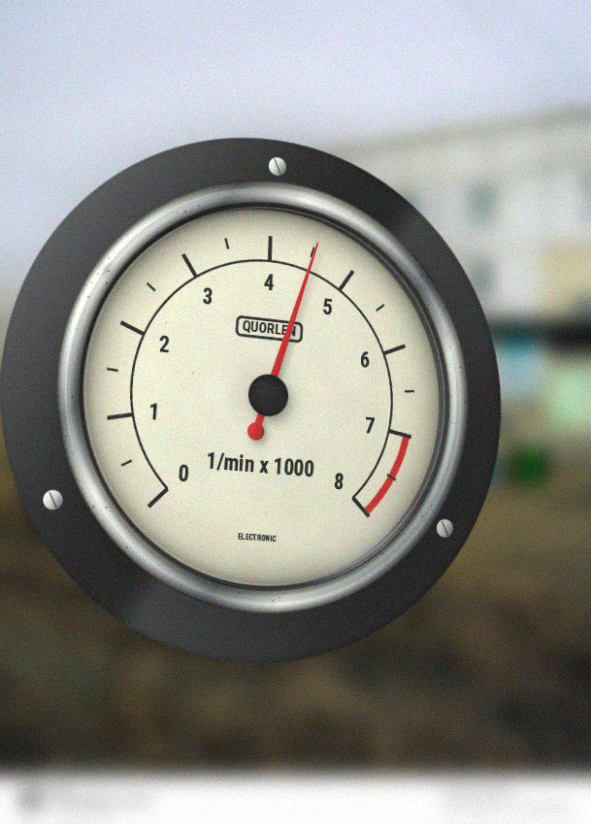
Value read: 4500rpm
